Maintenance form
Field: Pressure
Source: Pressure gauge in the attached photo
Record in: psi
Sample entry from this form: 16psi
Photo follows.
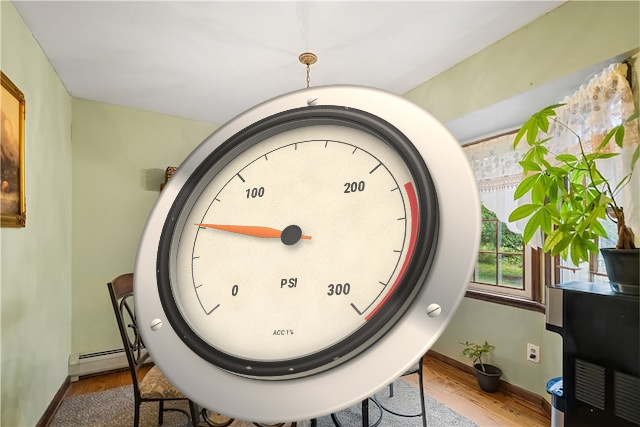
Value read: 60psi
